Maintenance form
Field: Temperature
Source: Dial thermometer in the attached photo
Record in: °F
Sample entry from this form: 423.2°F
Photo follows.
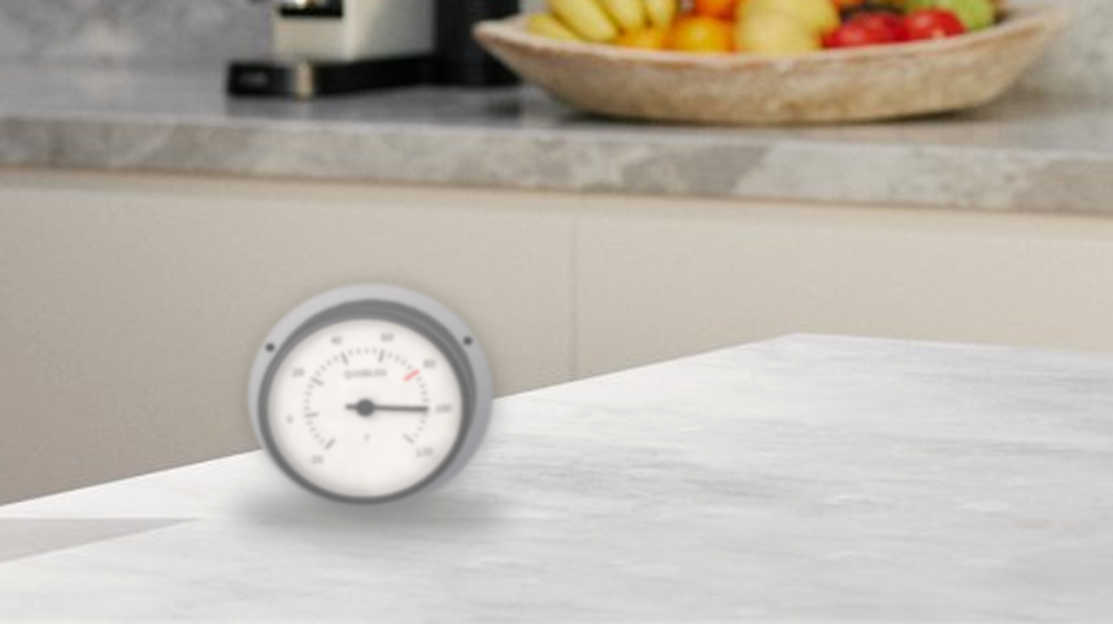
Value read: 100°F
